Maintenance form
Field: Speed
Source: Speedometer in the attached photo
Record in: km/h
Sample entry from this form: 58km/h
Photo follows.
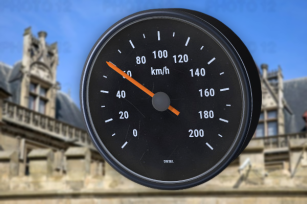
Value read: 60km/h
